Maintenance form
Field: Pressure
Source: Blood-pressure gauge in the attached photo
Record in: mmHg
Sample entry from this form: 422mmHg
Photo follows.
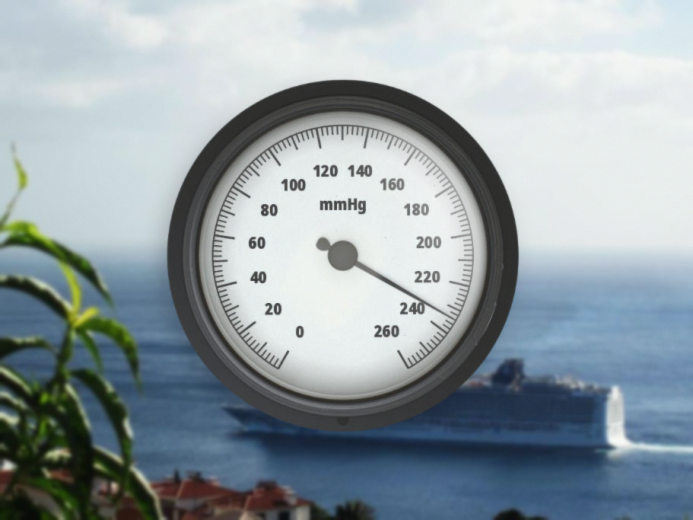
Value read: 234mmHg
